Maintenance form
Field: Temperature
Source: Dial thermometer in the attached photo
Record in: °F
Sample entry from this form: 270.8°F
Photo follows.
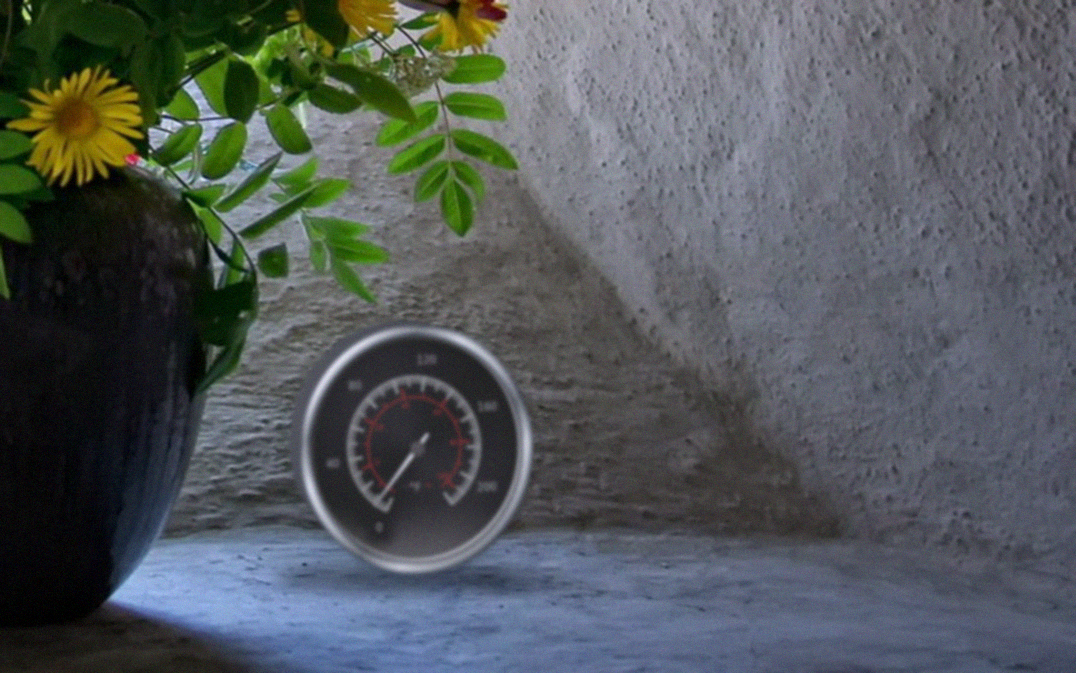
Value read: 10°F
